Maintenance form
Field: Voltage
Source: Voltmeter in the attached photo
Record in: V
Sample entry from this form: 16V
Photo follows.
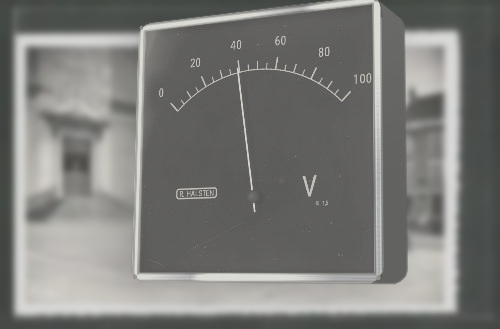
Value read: 40V
